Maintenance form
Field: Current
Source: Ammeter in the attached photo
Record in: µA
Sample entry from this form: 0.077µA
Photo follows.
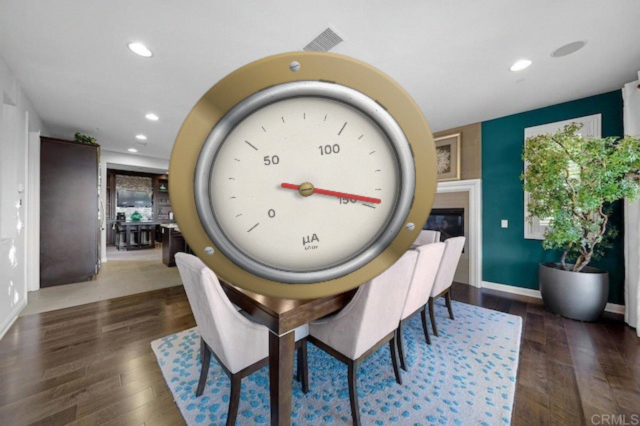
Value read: 145µA
